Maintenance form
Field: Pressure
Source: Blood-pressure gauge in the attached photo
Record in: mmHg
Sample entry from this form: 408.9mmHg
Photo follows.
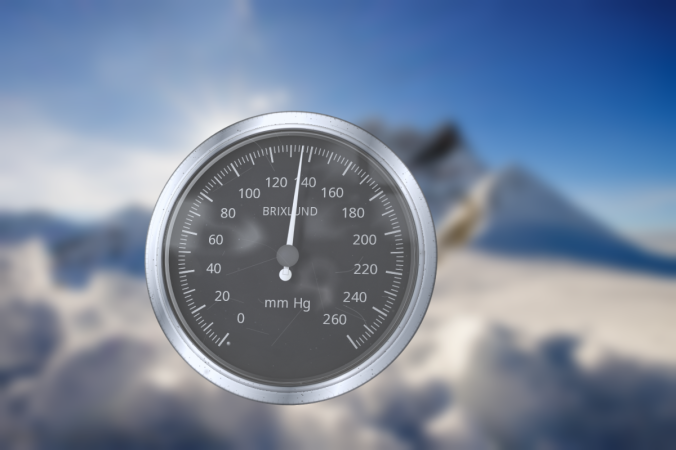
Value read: 136mmHg
